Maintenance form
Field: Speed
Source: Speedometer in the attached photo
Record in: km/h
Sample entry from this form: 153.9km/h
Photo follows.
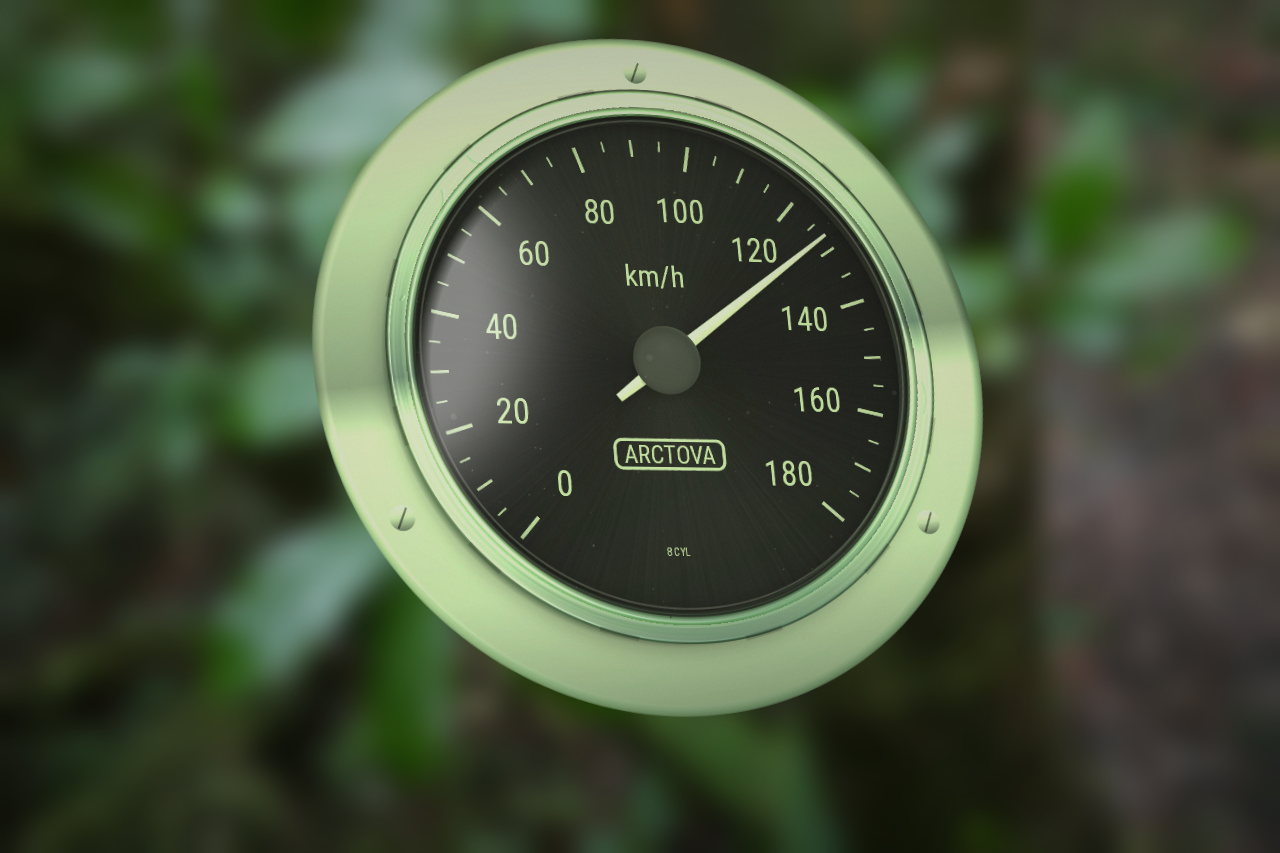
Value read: 127.5km/h
